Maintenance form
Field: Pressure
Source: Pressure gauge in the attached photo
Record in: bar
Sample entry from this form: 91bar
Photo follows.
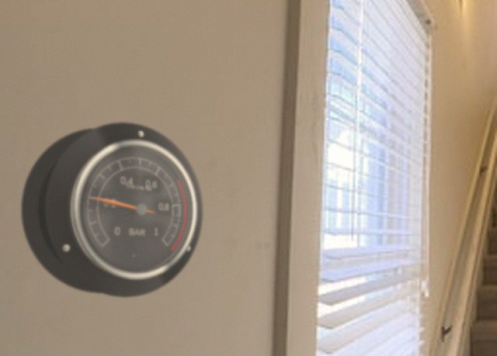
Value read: 0.2bar
